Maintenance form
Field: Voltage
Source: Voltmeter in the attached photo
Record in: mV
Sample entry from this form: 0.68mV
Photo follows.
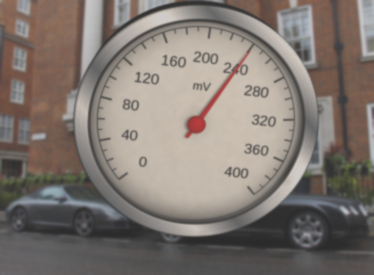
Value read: 240mV
